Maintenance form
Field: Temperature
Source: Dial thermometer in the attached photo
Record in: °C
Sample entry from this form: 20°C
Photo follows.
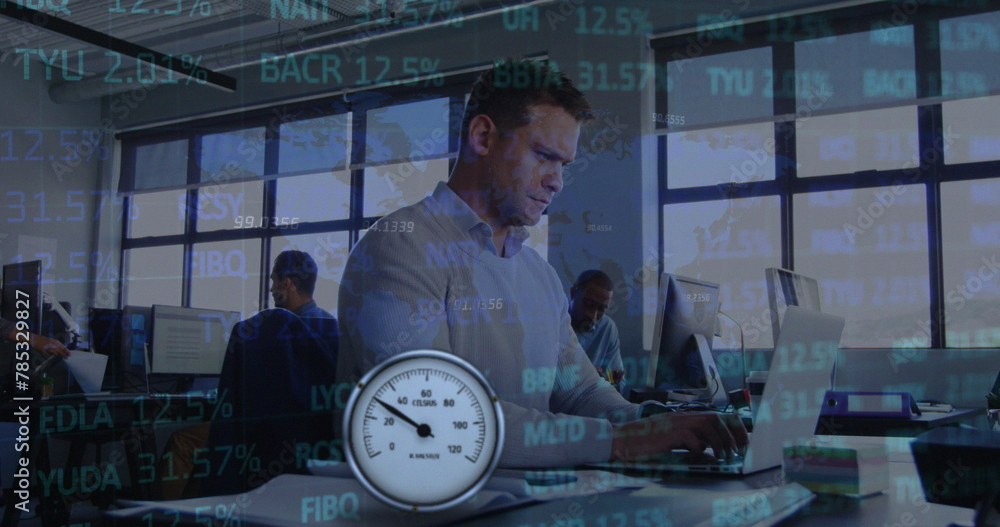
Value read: 30°C
